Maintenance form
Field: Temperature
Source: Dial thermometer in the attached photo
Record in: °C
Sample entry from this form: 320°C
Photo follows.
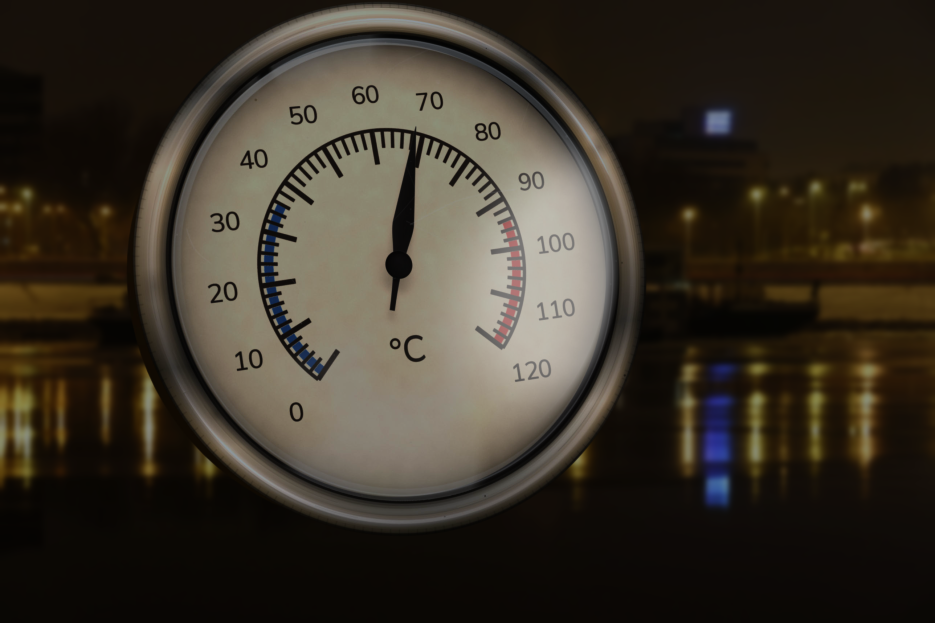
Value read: 68°C
